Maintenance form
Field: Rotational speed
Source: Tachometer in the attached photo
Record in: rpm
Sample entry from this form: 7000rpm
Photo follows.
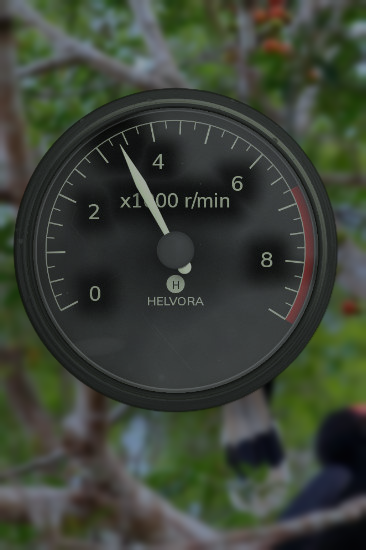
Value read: 3375rpm
